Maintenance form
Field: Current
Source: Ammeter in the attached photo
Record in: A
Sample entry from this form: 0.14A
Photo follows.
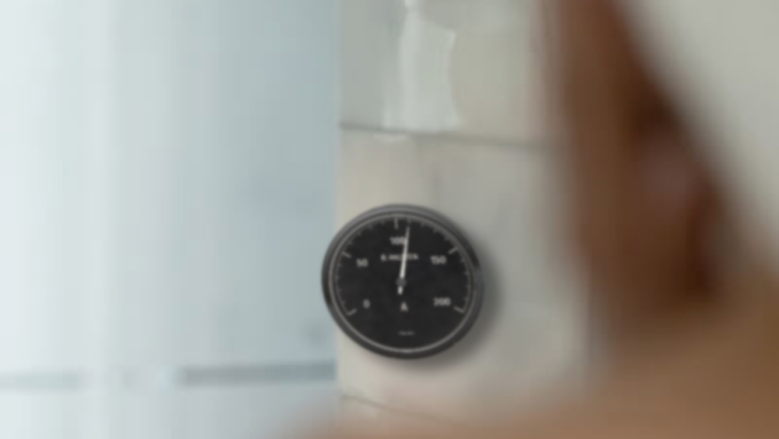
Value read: 110A
